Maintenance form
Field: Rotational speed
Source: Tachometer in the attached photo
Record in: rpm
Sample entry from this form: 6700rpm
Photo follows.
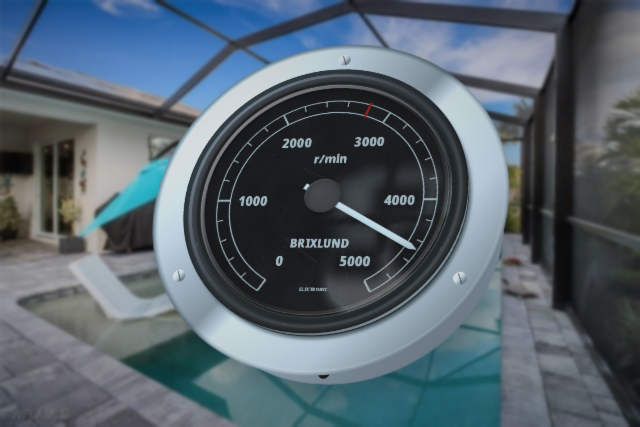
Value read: 4500rpm
